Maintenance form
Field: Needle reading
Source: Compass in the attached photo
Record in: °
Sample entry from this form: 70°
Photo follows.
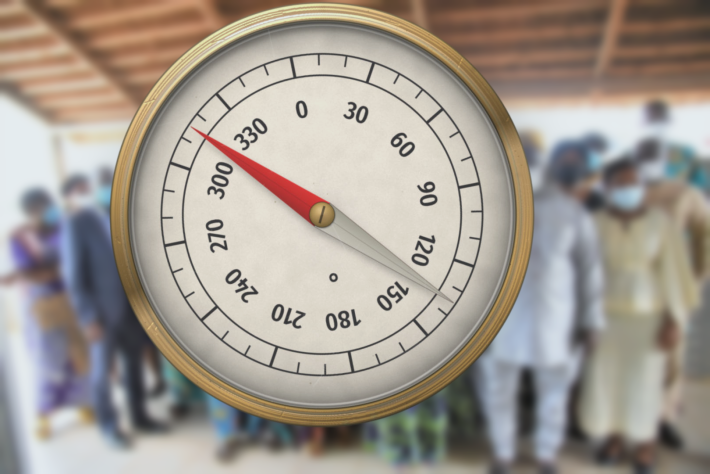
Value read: 315°
